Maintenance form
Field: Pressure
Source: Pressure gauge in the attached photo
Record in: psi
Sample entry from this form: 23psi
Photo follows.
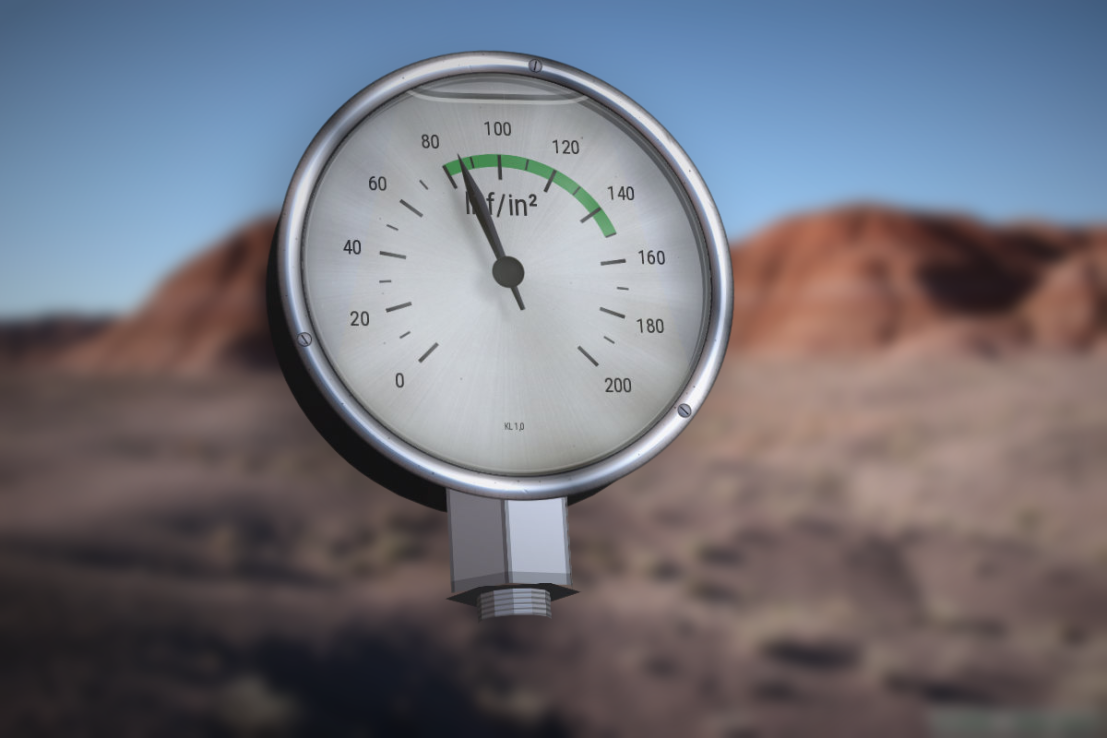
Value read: 85psi
